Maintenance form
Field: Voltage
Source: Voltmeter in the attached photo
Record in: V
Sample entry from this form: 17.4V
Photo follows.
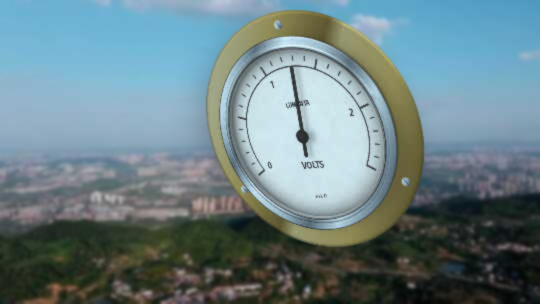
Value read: 1.3V
